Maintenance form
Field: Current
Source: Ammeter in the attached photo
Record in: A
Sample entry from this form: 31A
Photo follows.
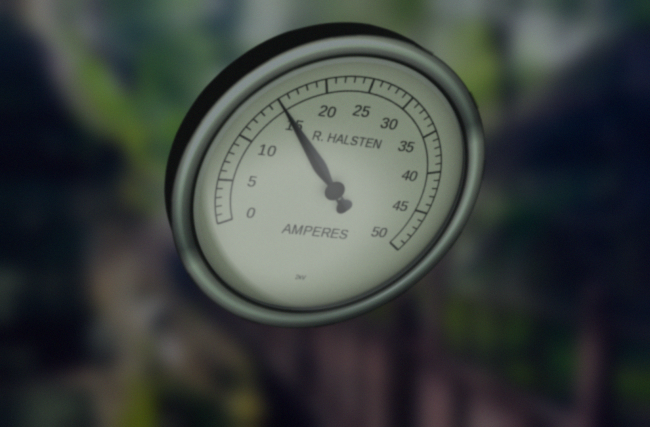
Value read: 15A
